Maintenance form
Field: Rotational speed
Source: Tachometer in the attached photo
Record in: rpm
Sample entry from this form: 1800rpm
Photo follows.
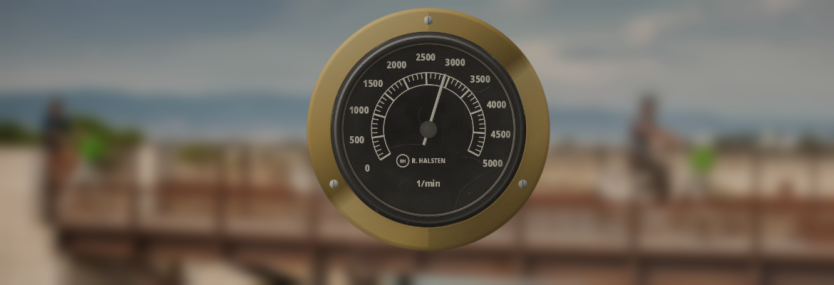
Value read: 2900rpm
